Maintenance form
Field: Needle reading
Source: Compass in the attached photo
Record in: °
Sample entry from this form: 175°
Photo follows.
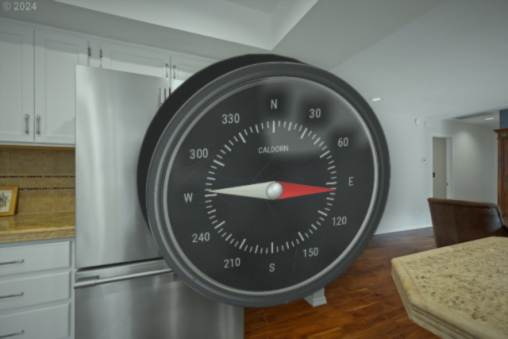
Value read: 95°
